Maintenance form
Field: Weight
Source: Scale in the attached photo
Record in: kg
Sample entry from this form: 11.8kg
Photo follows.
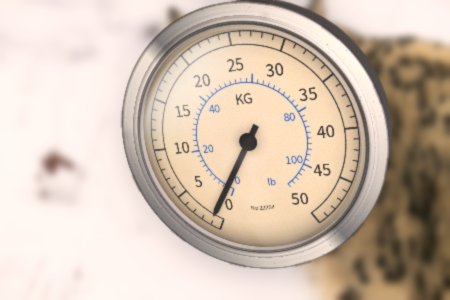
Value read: 1kg
